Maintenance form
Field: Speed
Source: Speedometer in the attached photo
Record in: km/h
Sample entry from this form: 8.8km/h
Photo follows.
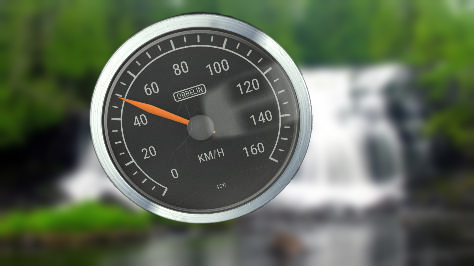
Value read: 50km/h
